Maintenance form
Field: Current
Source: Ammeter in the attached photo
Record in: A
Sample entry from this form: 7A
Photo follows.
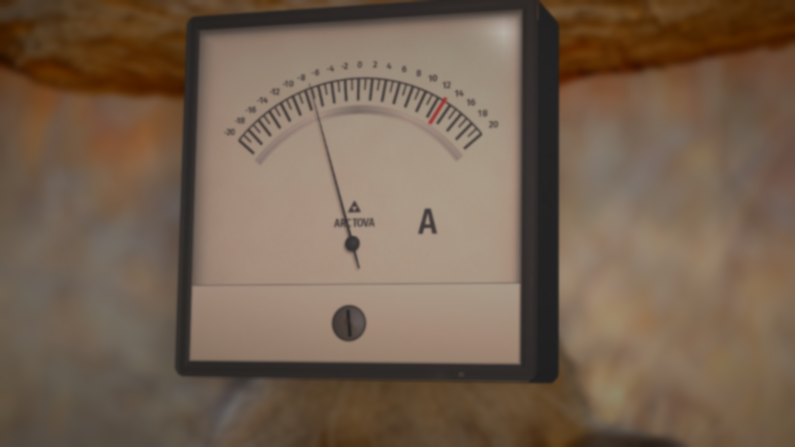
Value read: -7A
